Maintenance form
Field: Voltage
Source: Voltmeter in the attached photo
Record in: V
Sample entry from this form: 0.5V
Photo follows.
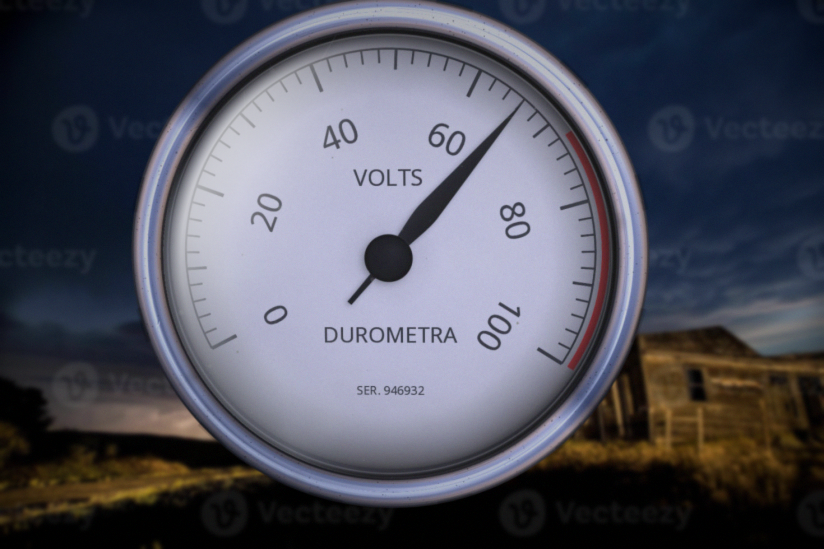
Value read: 66V
